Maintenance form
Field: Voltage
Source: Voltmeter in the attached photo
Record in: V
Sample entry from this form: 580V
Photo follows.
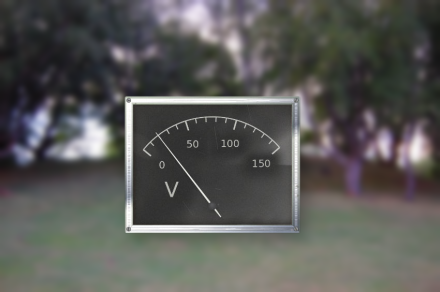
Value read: 20V
